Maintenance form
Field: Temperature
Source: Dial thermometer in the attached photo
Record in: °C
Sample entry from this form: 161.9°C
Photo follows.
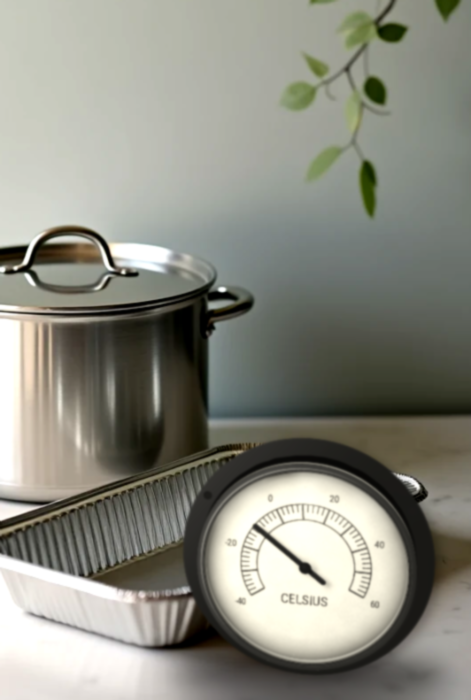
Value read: -10°C
